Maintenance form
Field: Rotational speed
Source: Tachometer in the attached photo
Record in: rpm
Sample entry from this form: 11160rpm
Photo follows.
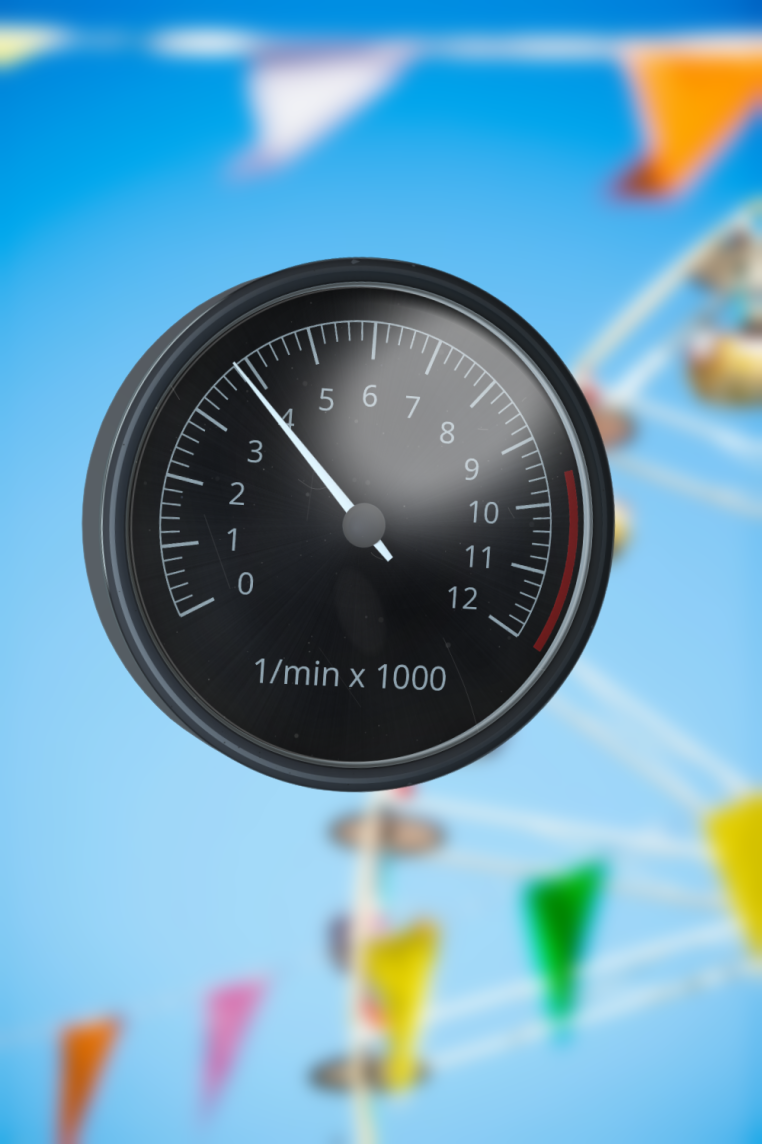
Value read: 3800rpm
